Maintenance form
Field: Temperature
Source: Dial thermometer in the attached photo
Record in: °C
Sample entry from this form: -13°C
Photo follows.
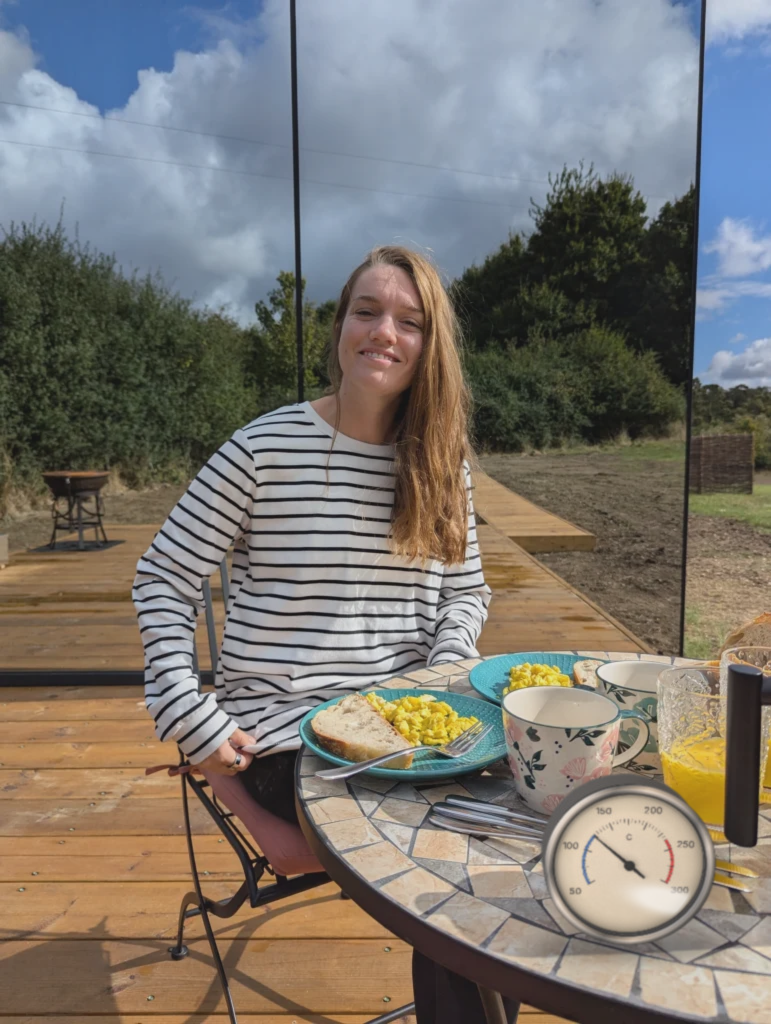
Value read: 125°C
